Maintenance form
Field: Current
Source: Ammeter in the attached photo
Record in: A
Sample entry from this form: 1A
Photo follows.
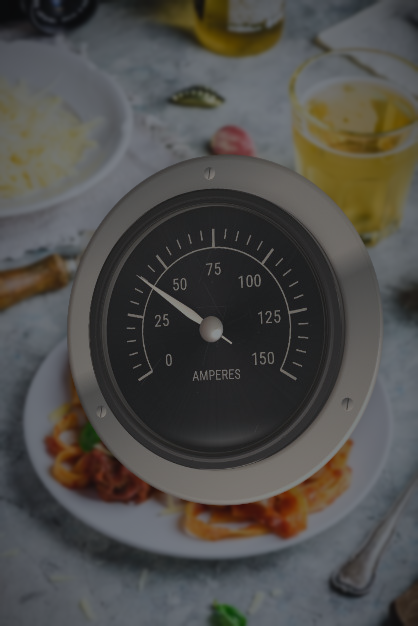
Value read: 40A
